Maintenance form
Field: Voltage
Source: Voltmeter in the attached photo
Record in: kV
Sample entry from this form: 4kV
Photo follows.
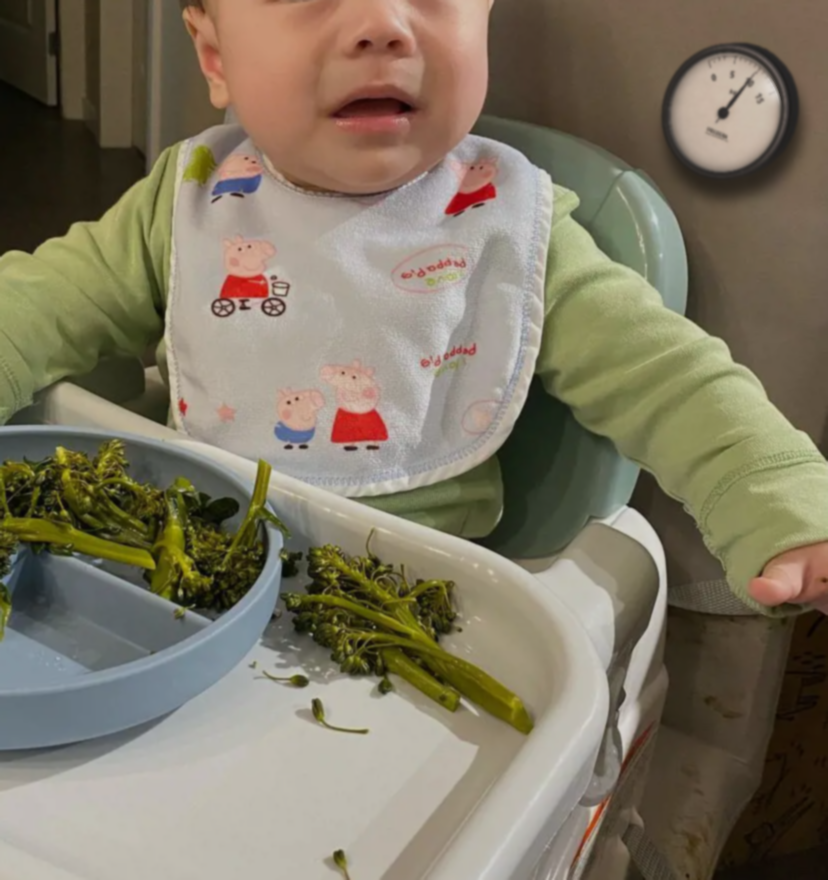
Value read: 10kV
